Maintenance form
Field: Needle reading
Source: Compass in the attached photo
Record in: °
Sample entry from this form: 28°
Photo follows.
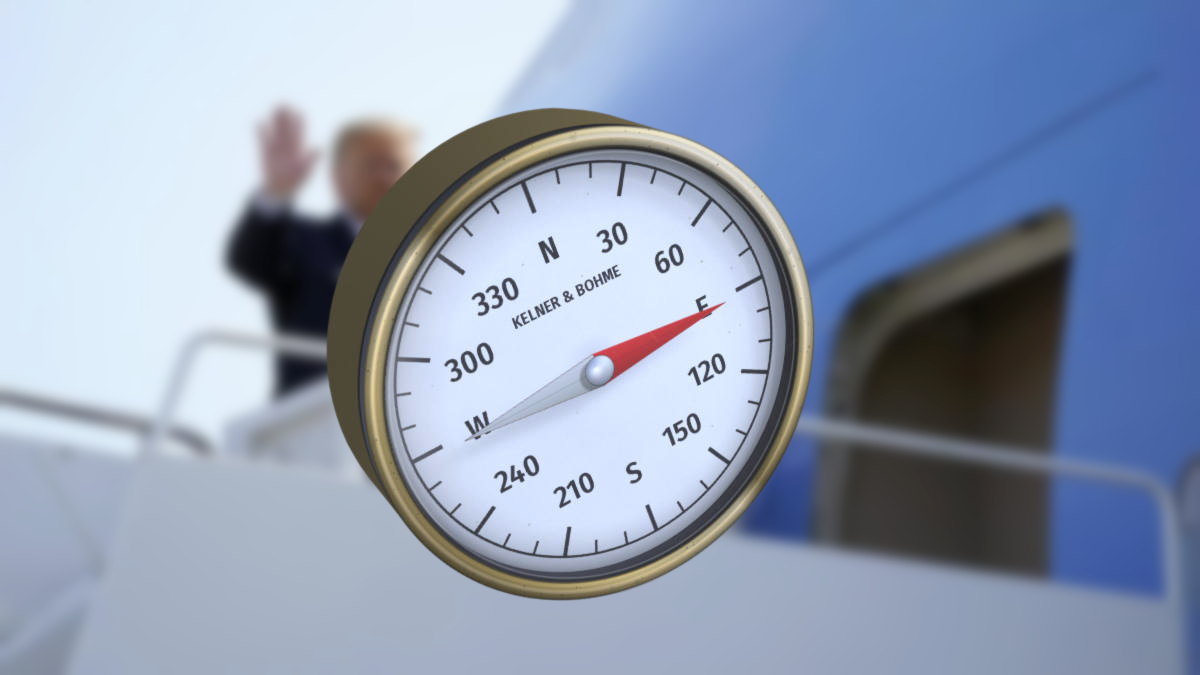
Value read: 90°
